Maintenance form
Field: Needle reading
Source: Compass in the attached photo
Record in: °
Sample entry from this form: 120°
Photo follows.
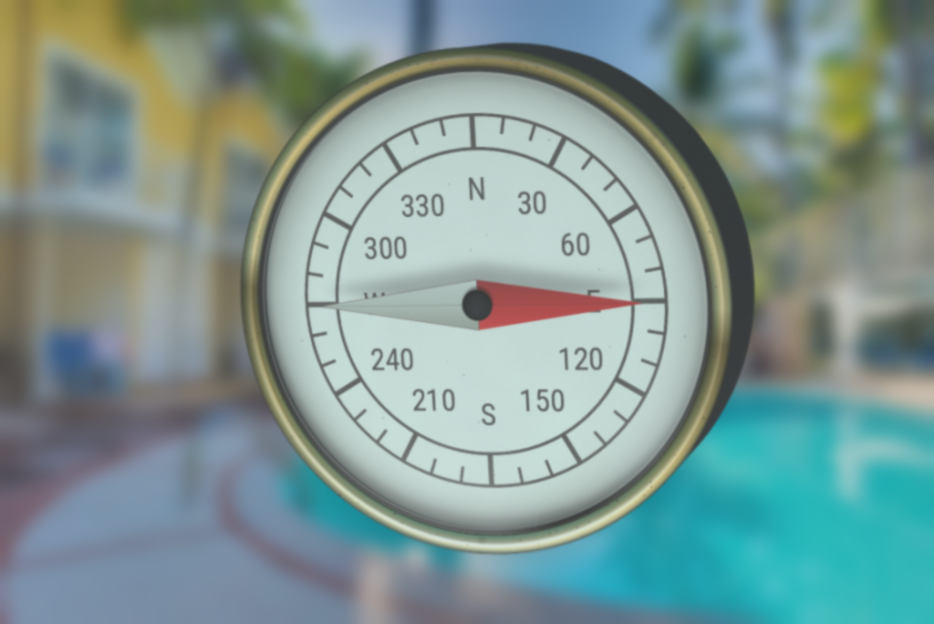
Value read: 90°
